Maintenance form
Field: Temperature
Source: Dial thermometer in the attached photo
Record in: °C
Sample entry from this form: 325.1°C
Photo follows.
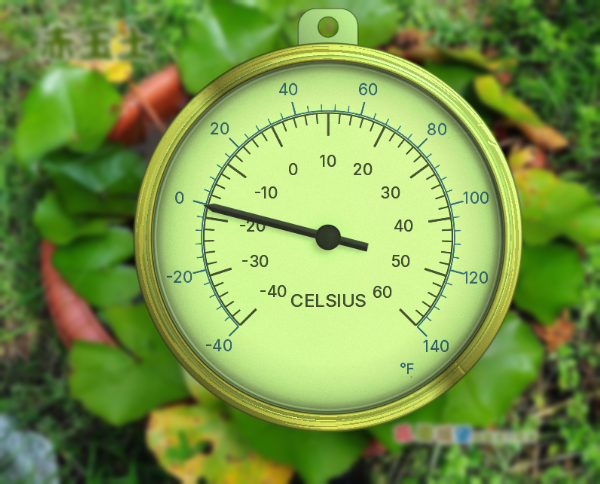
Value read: -18°C
